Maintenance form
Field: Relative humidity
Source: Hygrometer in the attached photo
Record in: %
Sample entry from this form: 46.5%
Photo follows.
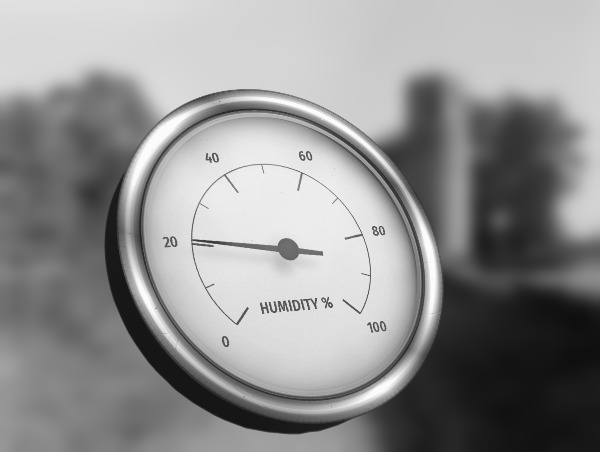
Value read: 20%
